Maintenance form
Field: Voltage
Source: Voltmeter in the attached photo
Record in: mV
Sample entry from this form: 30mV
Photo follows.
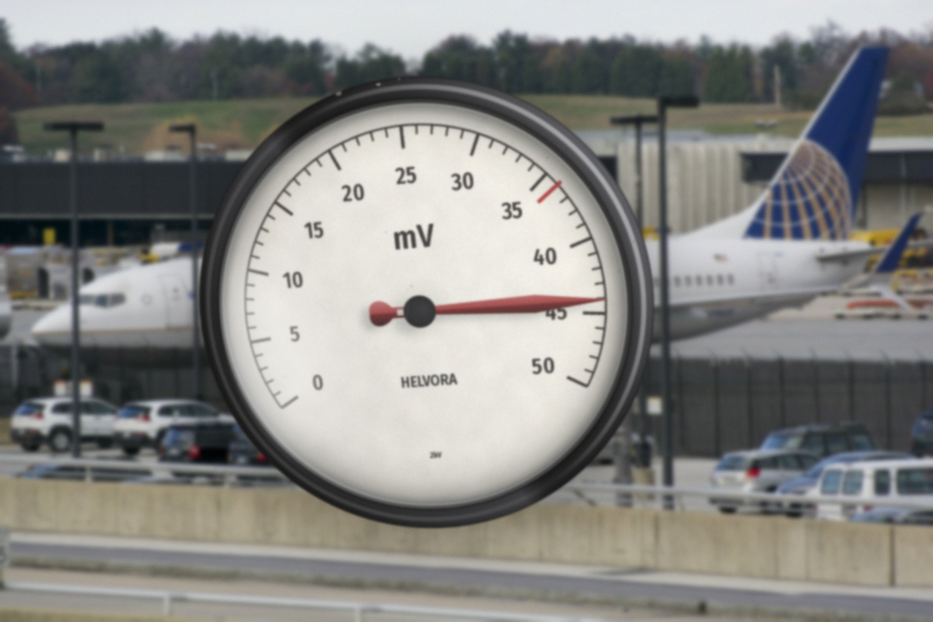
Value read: 44mV
